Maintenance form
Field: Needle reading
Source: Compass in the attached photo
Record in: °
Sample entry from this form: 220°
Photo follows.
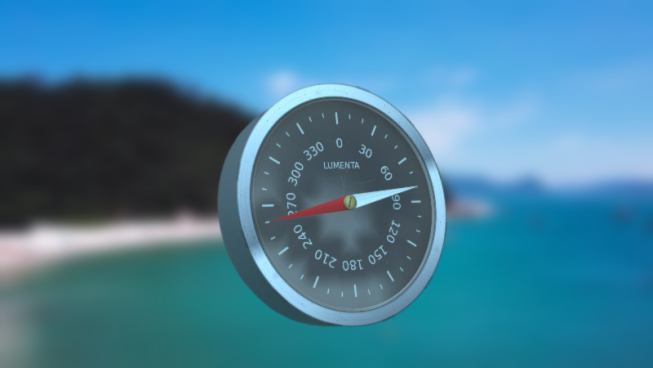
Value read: 260°
